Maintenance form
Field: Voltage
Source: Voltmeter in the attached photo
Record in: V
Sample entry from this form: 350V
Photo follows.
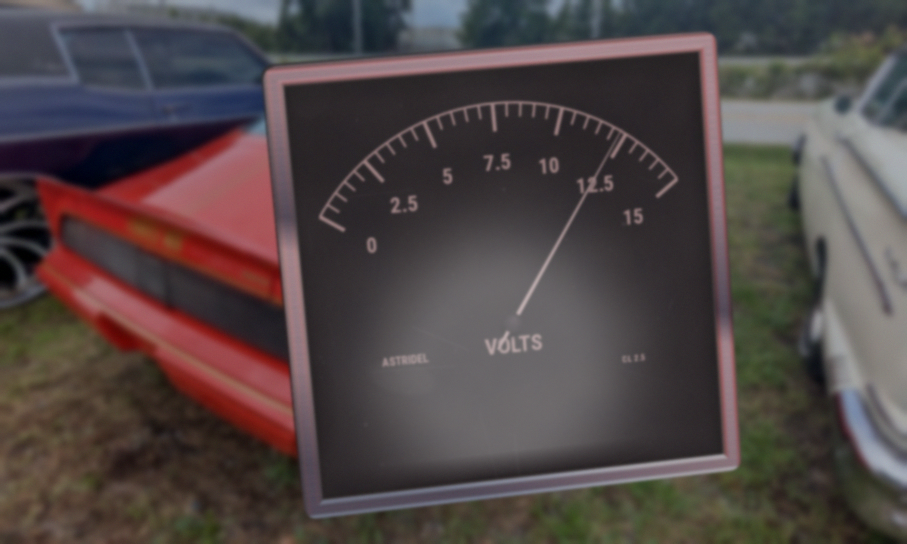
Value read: 12.25V
